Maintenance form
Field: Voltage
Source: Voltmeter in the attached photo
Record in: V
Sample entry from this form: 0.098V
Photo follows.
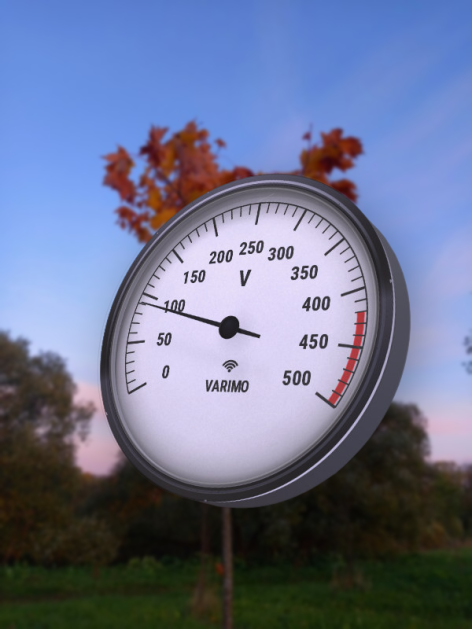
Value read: 90V
